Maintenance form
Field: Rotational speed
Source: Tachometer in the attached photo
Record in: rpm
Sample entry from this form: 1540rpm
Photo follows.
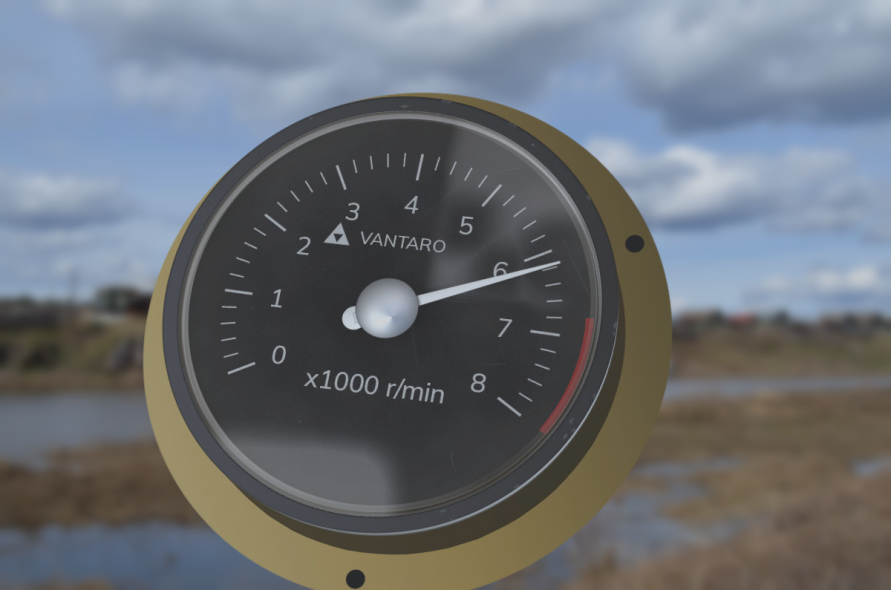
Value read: 6200rpm
